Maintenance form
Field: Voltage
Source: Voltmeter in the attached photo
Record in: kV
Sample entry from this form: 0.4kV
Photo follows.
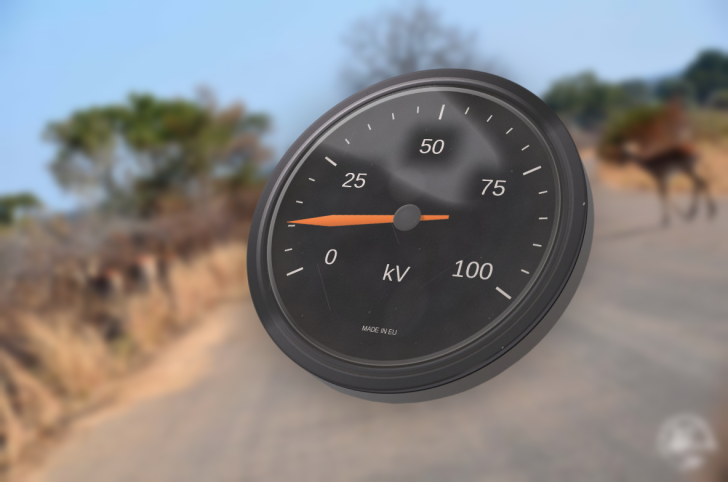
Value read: 10kV
